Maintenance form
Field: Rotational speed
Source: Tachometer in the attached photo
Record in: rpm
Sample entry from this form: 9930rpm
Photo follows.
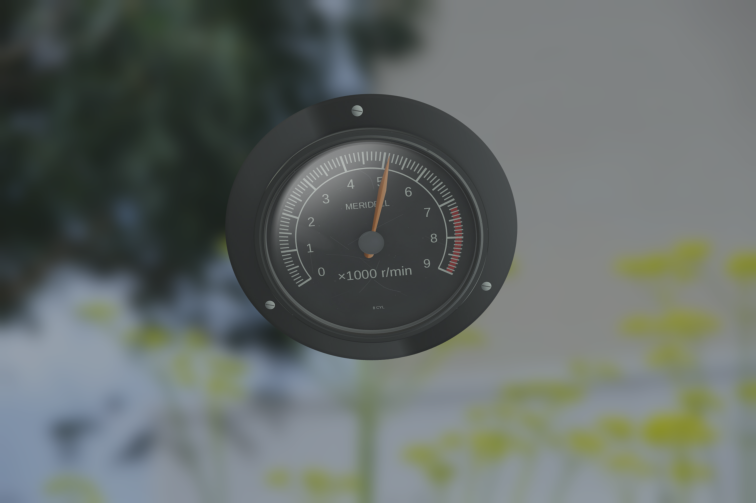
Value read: 5100rpm
